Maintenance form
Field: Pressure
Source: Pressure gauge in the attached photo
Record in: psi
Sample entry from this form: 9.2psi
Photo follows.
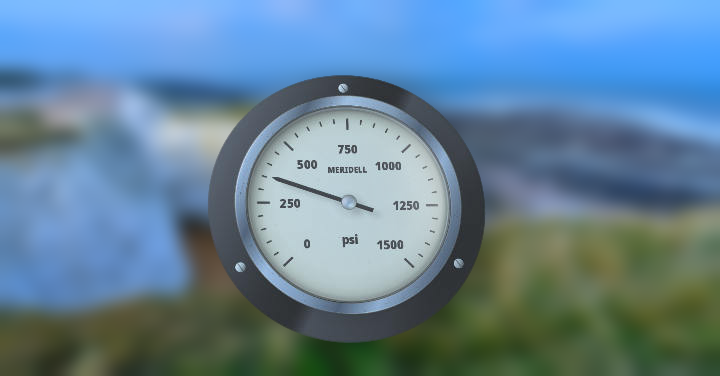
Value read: 350psi
